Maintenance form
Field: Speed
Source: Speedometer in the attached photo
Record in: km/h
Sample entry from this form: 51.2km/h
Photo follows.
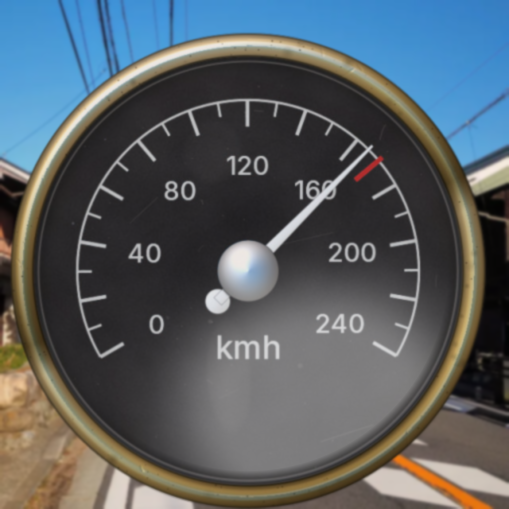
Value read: 165km/h
